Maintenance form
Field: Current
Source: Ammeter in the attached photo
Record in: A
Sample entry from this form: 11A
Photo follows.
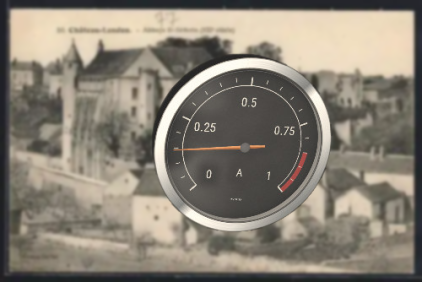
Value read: 0.15A
